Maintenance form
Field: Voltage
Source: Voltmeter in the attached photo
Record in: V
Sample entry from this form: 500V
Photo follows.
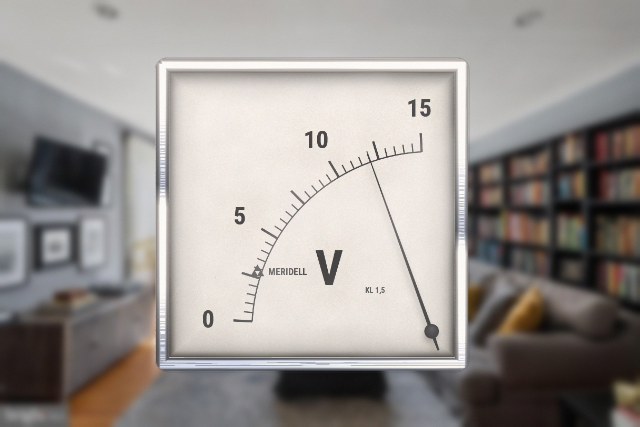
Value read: 12V
